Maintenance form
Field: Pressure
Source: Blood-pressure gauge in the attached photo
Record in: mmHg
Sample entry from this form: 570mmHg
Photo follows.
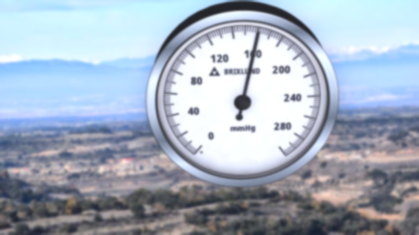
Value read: 160mmHg
